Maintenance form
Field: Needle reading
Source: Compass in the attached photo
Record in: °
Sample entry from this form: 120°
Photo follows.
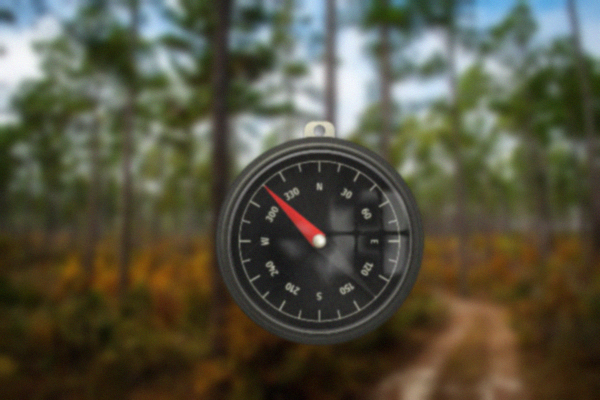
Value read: 315°
